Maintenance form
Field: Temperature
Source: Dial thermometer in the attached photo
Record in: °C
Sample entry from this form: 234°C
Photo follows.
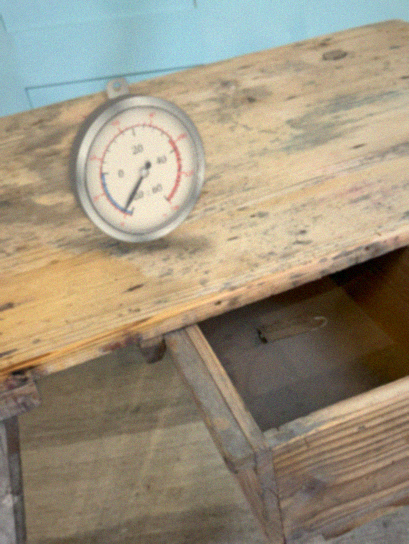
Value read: -16°C
